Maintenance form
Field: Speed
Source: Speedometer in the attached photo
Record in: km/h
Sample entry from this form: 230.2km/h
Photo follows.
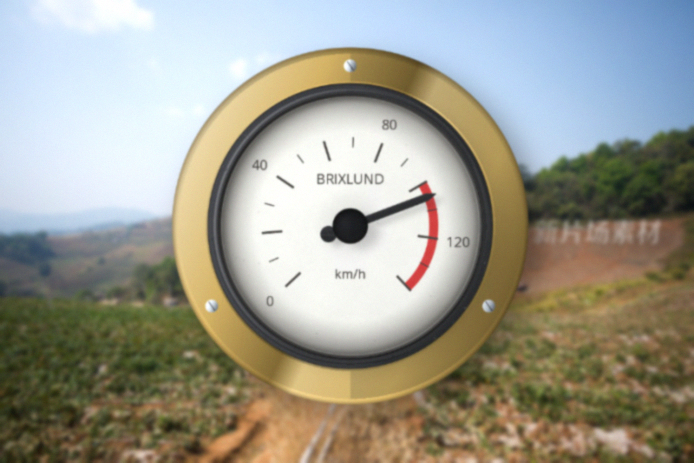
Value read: 105km/h
